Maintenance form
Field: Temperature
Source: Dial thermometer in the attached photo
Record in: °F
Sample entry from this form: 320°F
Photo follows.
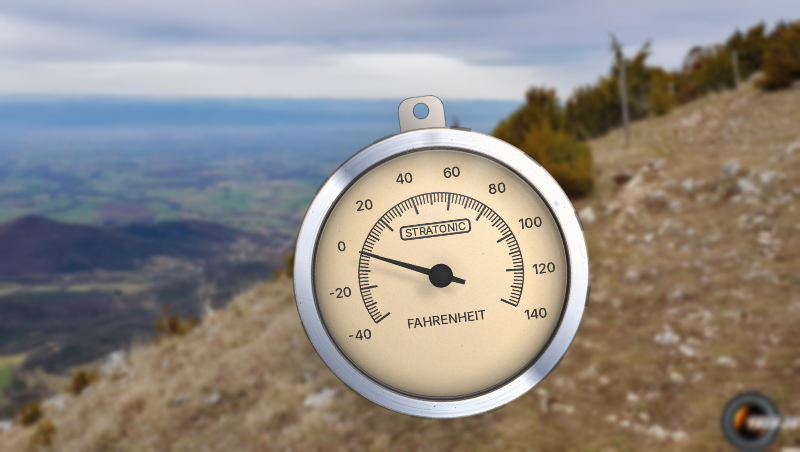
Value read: 0°F
